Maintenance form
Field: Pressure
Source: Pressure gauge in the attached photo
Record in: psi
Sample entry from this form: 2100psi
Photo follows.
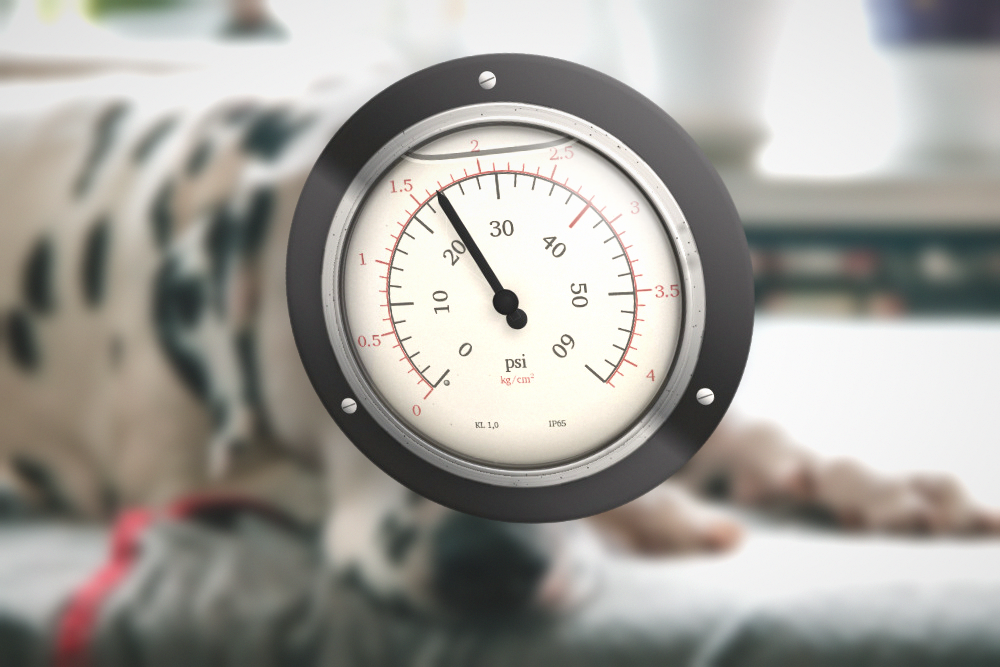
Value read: 24psi
